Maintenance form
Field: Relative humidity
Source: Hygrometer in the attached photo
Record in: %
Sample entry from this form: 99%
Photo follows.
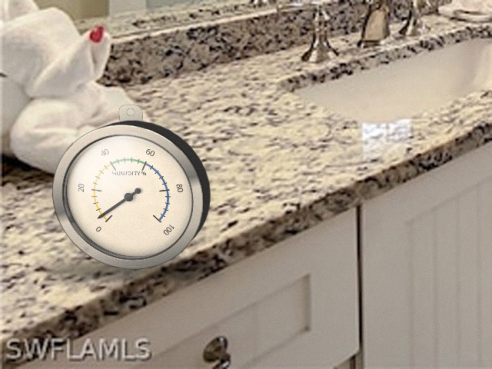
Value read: 4%
